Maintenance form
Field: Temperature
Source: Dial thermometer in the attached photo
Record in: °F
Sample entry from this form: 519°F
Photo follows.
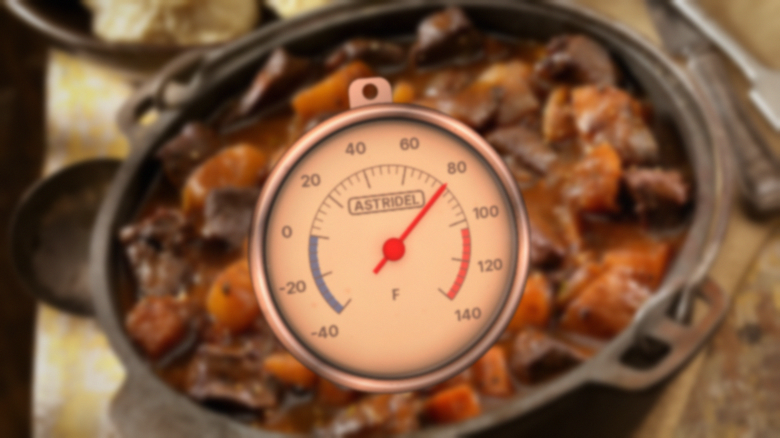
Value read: 80°F
